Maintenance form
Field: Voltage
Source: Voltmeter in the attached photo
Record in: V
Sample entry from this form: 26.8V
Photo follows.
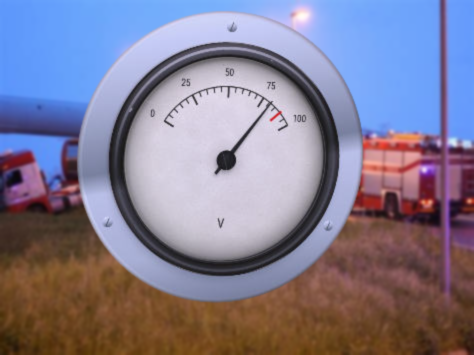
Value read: 80V
